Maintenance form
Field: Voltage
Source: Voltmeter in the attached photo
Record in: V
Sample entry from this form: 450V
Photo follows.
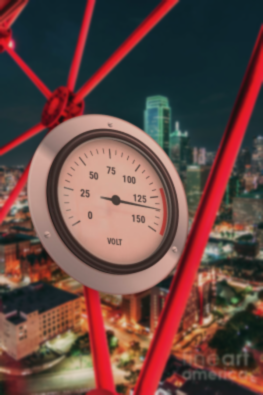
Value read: 135V
